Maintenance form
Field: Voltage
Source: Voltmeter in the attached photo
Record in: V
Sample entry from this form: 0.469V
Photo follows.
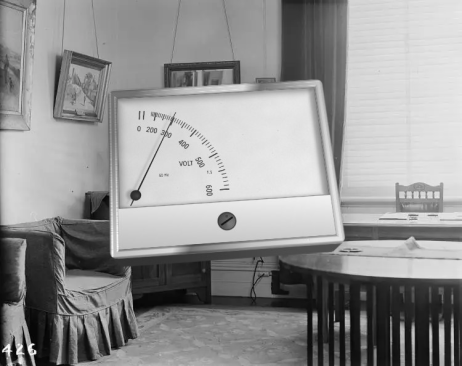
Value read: 300V
